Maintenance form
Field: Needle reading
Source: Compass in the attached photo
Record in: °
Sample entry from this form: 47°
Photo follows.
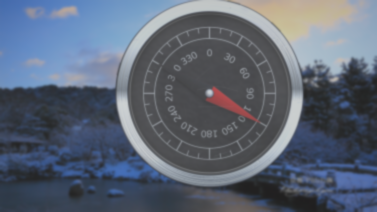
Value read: 120°
